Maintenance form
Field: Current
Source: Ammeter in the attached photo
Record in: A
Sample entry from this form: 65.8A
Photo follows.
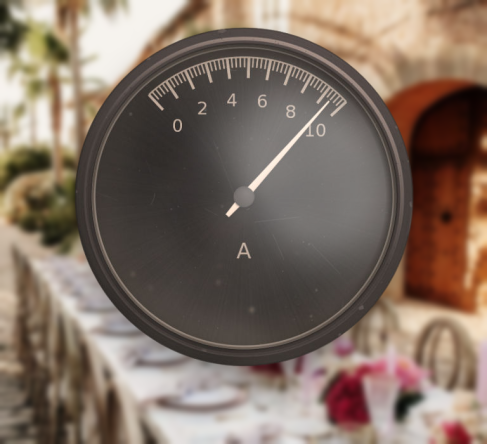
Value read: 9.4A
